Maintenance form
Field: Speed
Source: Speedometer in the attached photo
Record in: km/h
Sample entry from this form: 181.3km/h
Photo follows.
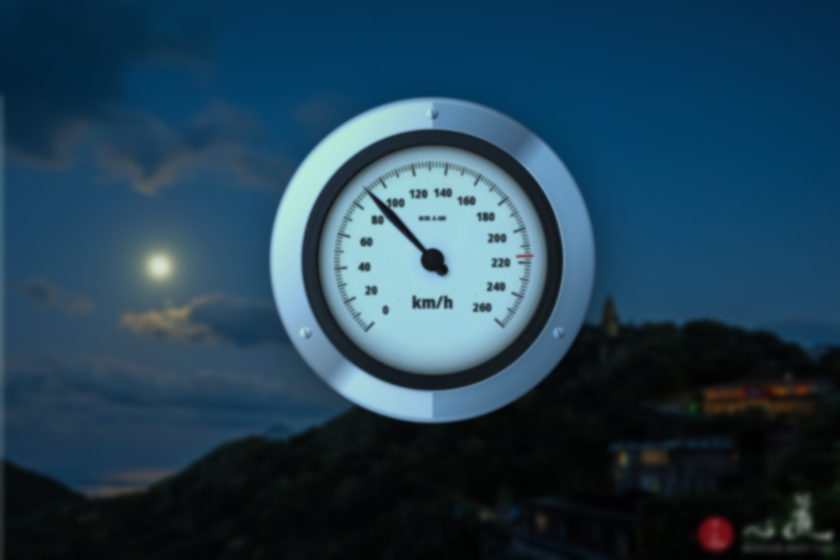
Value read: 90km/h
